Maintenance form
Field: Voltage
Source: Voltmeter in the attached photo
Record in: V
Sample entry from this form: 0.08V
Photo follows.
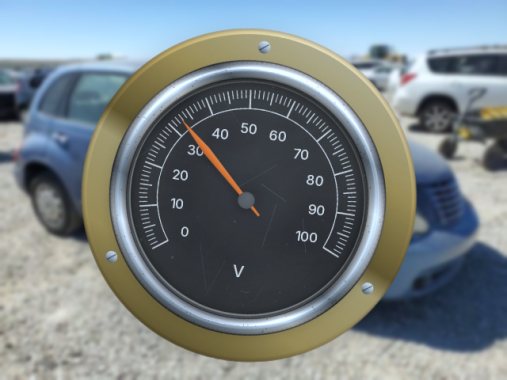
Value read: 33V
